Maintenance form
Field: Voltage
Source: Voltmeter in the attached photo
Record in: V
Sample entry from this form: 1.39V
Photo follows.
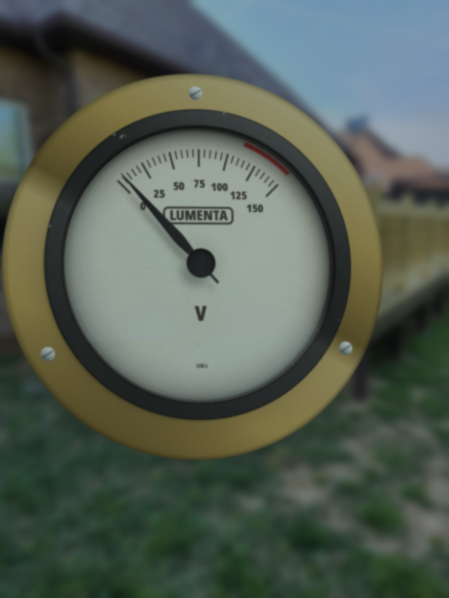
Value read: 5V
